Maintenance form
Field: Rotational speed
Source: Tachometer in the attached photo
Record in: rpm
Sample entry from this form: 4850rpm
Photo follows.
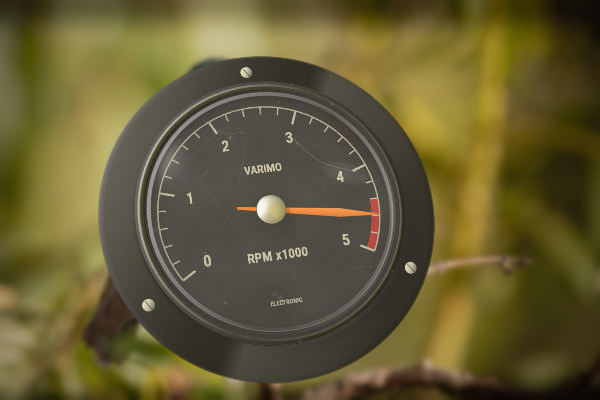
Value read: 4600rpm
